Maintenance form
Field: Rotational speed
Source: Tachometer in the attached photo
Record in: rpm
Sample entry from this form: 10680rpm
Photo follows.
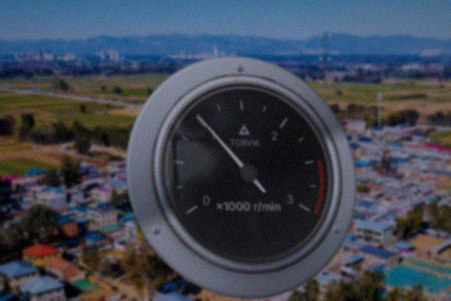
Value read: 1000rpm
